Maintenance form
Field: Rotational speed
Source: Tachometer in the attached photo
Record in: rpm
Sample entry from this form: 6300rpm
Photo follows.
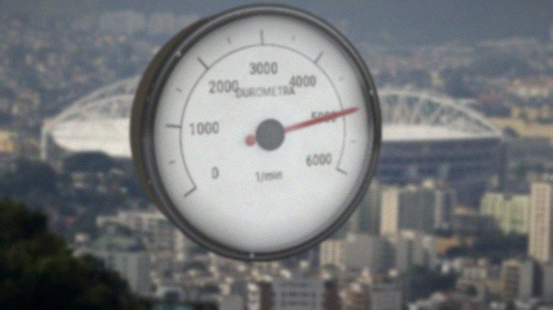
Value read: 5000rpm
